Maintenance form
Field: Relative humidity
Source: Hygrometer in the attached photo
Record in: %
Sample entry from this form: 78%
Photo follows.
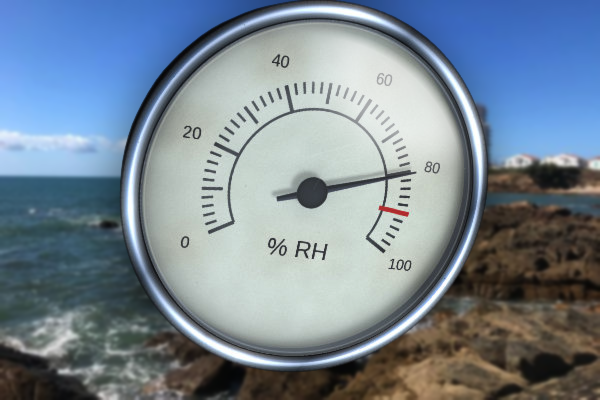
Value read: 80%
